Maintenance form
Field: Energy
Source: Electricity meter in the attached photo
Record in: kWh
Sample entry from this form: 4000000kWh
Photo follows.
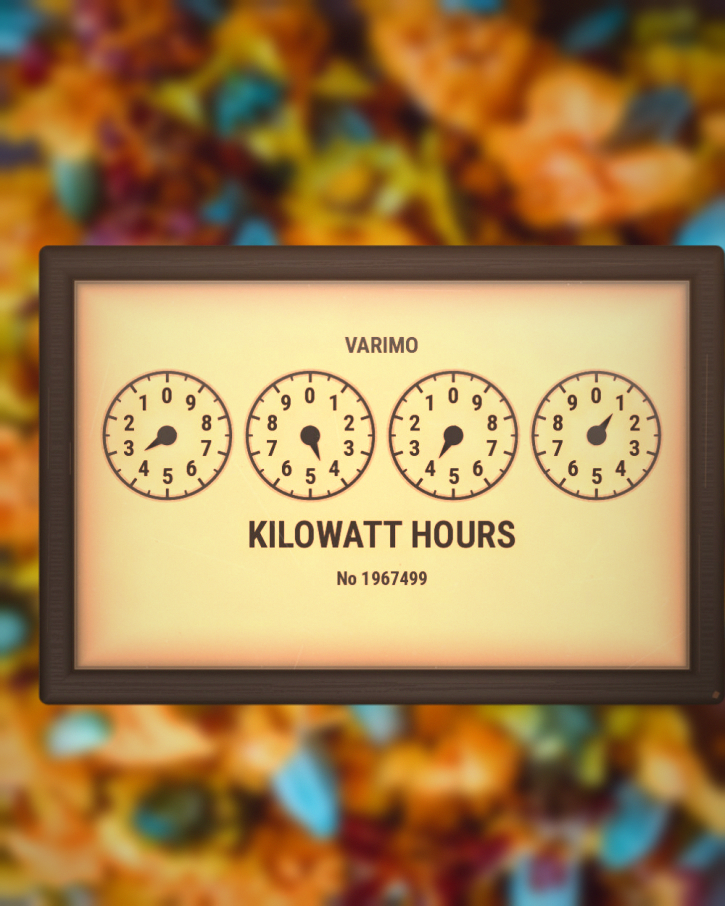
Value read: 3441kWh
